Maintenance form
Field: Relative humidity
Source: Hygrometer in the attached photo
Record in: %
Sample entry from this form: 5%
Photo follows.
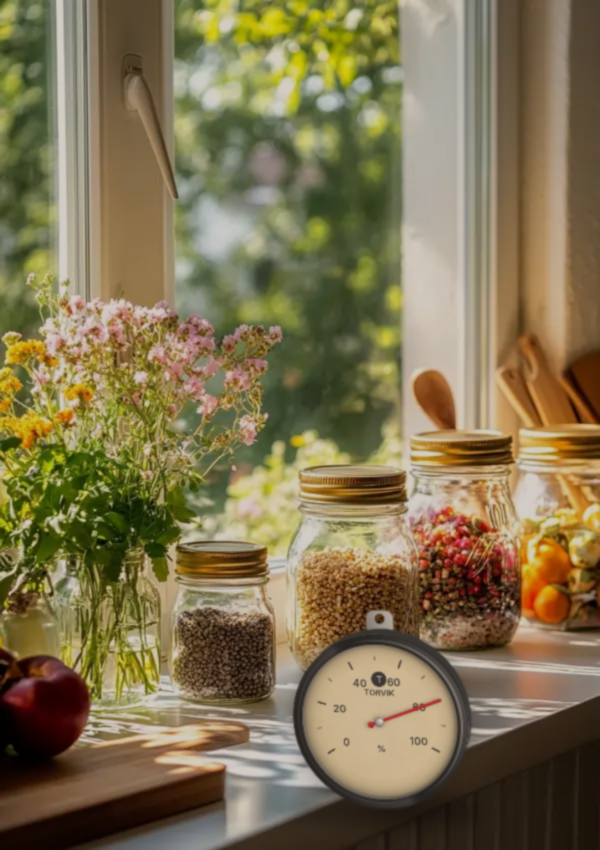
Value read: 80%
